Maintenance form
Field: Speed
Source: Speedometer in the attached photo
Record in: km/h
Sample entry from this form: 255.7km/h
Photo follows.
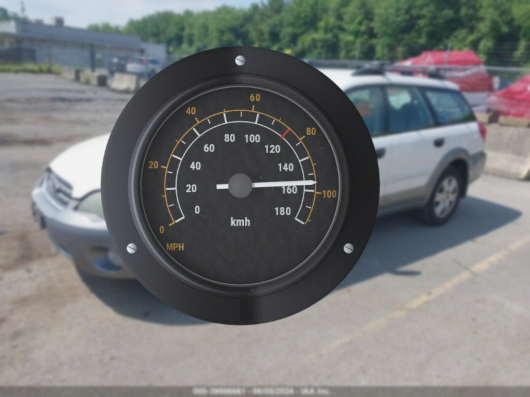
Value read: 155km/h
